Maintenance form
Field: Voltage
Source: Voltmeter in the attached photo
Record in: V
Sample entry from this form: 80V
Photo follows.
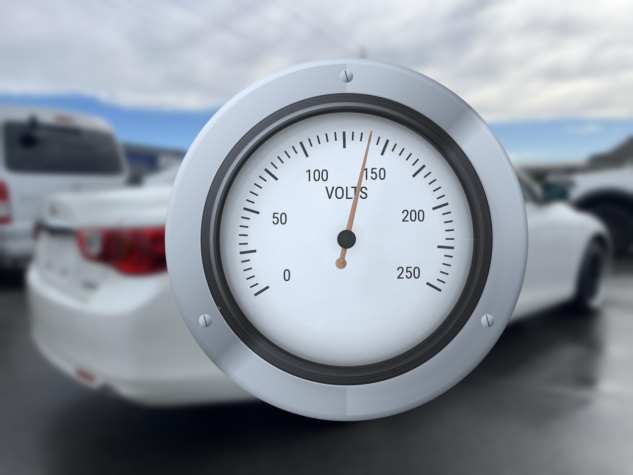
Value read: 140V
